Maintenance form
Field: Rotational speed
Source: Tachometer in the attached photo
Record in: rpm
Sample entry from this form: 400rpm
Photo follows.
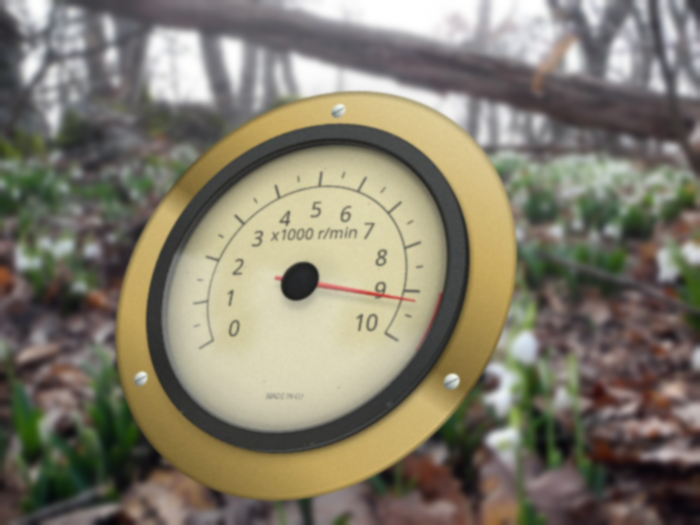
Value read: 9250rpm
